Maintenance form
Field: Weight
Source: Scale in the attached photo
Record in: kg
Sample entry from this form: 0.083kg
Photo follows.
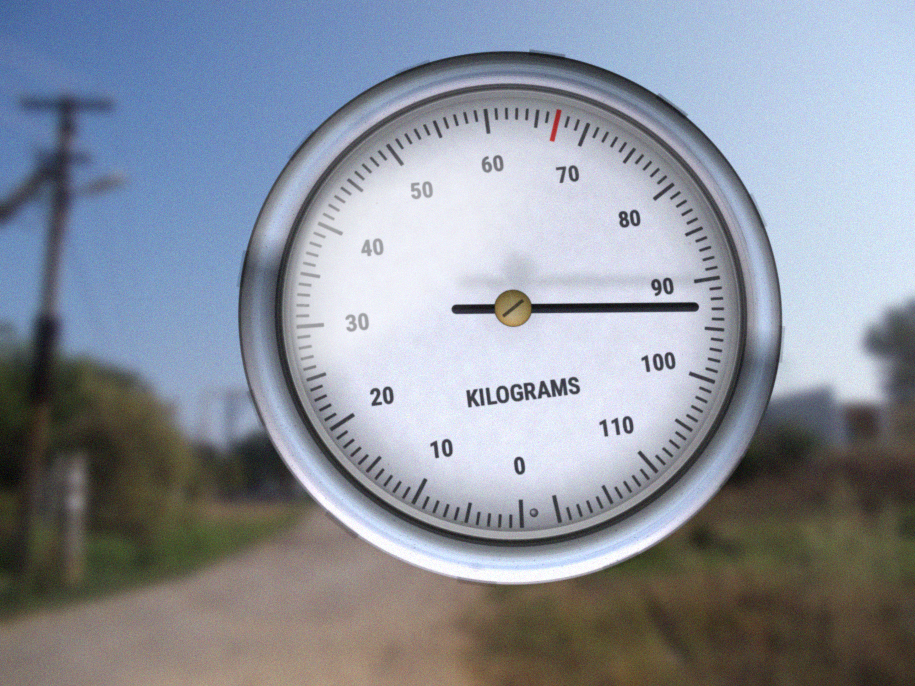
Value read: 93kg
